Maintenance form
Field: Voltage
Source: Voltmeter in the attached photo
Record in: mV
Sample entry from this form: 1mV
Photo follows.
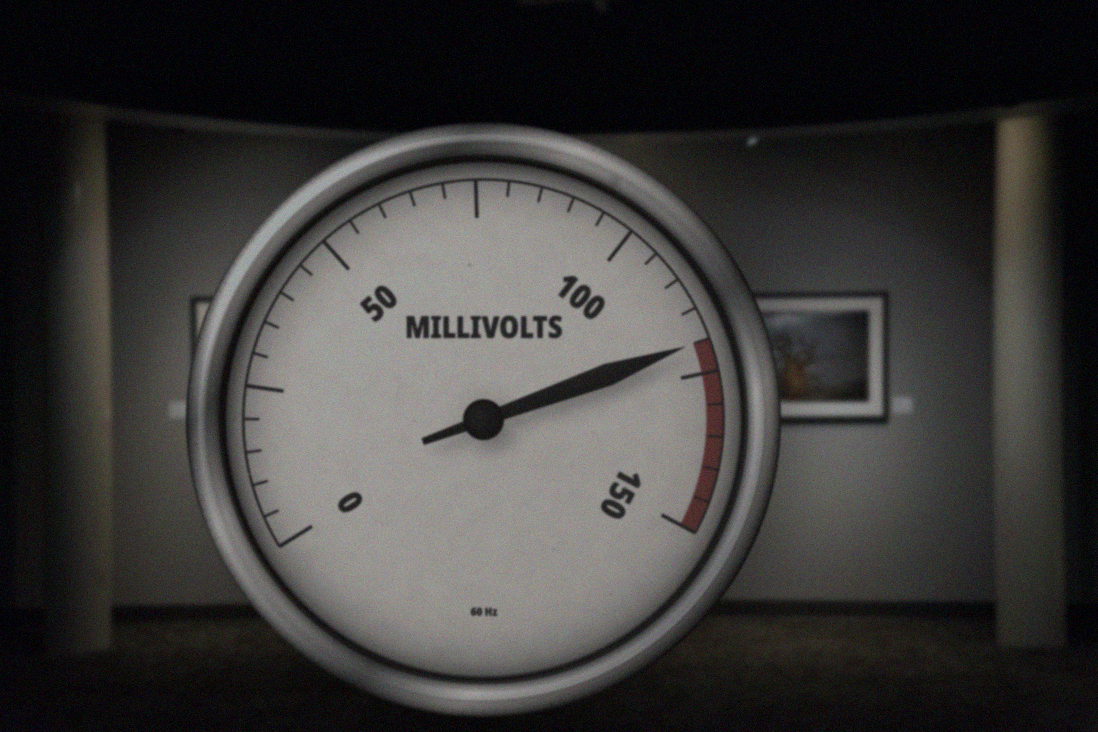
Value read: 120mV
